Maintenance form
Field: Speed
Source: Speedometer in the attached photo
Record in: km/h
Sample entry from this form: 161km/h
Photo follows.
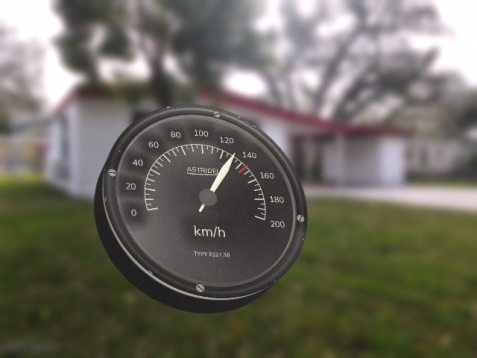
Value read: 130km/h
